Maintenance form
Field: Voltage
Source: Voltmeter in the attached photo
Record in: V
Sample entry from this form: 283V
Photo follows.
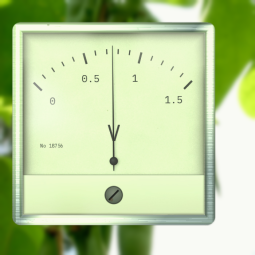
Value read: 0.75V
